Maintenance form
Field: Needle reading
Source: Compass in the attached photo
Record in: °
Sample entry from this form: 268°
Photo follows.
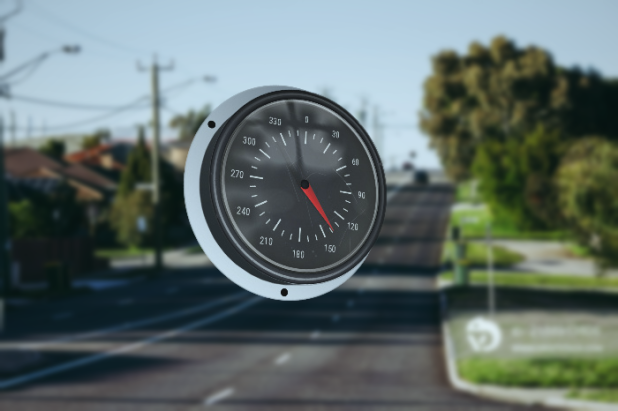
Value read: 140°
